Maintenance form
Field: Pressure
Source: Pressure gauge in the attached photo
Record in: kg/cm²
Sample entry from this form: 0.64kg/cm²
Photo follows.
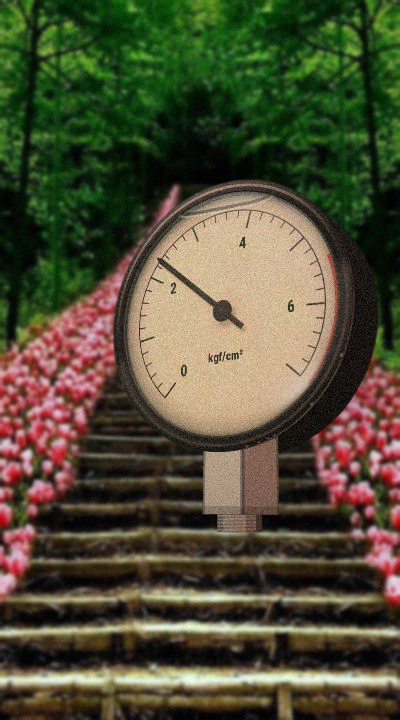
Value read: 2.3kg/cm²
